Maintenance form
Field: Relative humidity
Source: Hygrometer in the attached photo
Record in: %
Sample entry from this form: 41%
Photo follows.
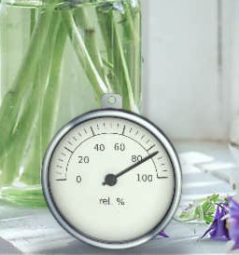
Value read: 84%
